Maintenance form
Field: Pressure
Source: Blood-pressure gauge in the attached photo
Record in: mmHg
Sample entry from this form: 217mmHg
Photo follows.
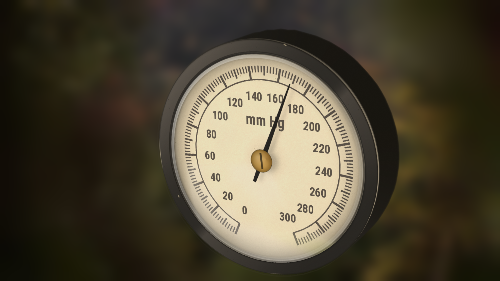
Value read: 170mmHg
